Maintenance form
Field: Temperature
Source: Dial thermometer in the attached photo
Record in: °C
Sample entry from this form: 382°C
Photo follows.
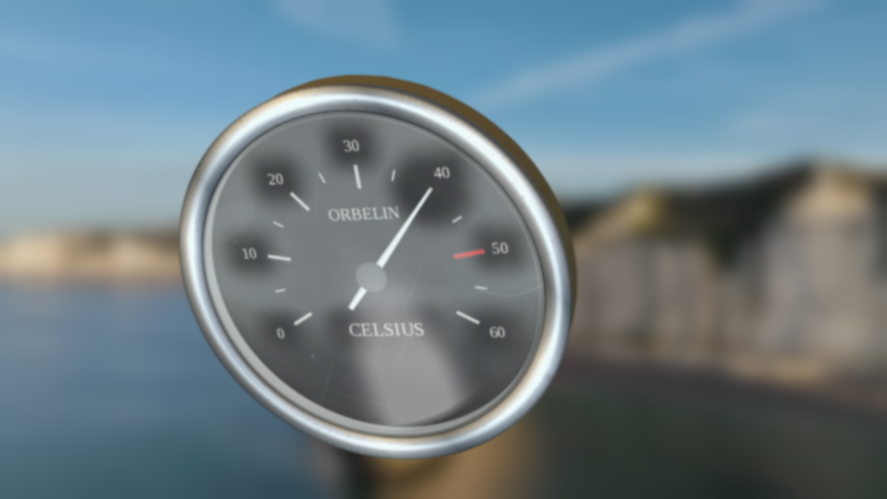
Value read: 40°C
